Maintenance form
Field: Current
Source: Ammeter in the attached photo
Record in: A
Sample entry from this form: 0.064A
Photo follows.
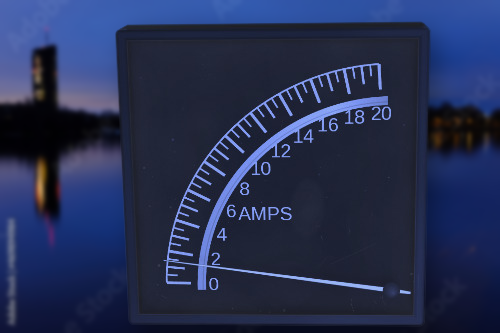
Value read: 1.5A
